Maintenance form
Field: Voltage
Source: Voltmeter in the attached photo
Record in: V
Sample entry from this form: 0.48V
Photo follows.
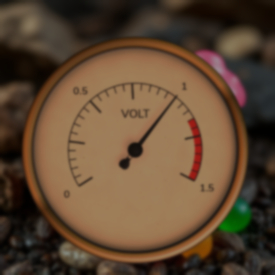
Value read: 1V
